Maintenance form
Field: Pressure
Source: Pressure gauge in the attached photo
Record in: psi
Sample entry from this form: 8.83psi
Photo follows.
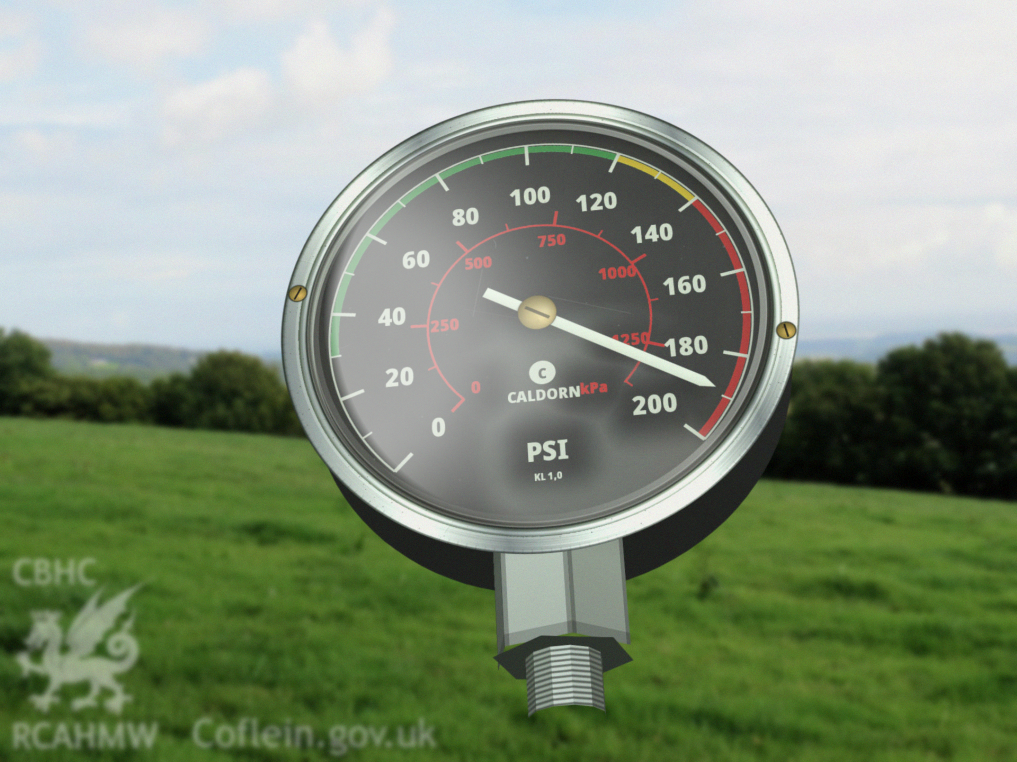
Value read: 190psi
